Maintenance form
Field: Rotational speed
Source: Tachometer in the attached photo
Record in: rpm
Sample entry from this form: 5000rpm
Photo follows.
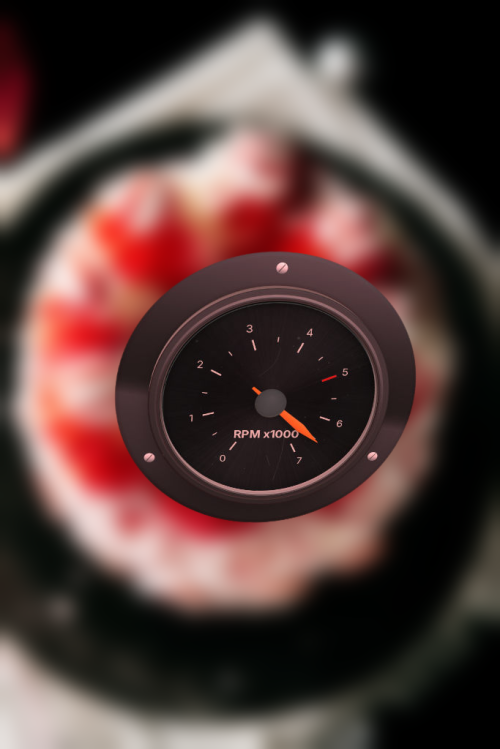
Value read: 6500rpm
